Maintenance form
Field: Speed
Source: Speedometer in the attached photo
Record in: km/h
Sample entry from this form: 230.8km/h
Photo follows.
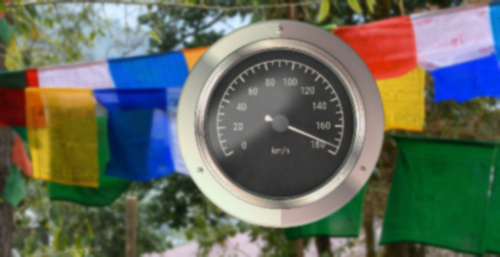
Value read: 175km/h
